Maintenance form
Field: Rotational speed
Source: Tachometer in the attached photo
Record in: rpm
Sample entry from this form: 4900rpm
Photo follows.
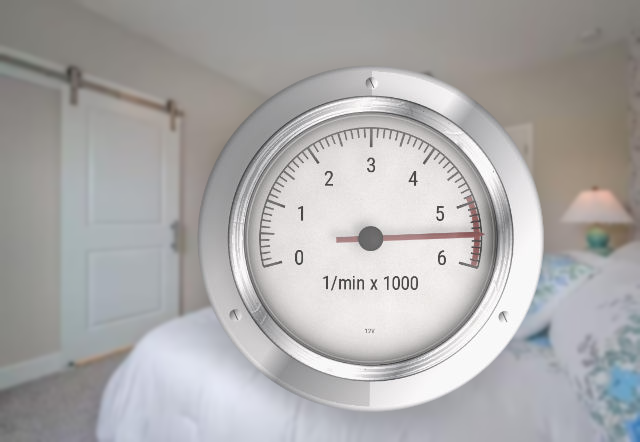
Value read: 5500rpm
